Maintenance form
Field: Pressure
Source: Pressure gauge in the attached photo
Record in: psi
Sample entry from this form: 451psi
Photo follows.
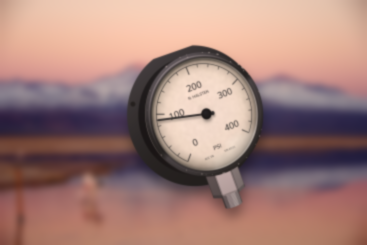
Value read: 90psi
